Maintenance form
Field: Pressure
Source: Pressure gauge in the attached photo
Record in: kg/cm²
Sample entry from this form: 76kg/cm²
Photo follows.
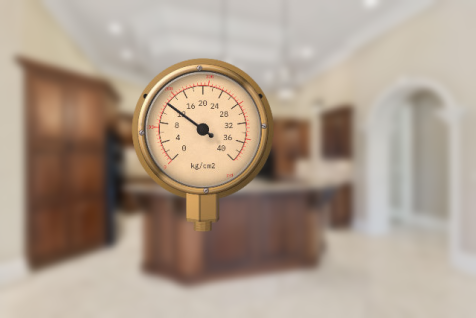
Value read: 12kg/cm²
